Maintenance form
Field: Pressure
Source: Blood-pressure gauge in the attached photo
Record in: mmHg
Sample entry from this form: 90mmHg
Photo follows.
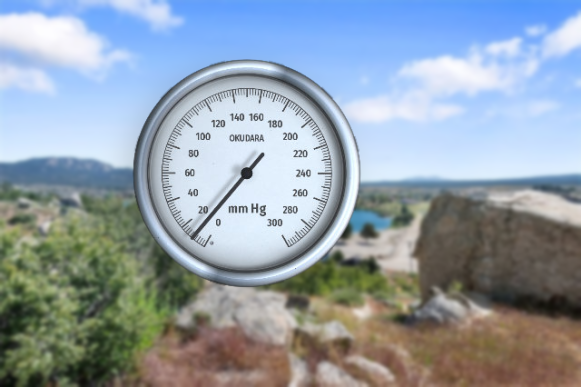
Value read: 10mmHg
